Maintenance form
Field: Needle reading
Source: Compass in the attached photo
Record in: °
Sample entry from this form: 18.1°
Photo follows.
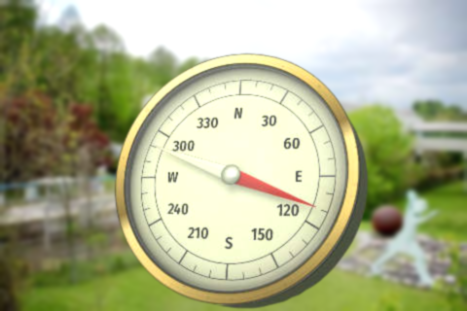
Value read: 110°
